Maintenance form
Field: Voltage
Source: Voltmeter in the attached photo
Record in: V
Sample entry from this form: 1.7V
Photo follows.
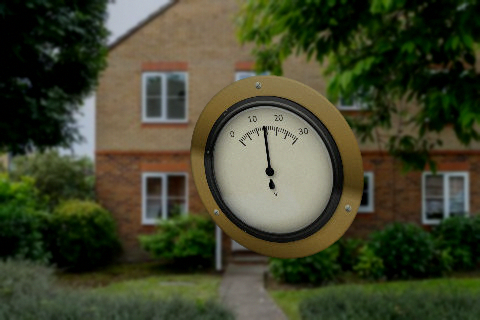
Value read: 15V
